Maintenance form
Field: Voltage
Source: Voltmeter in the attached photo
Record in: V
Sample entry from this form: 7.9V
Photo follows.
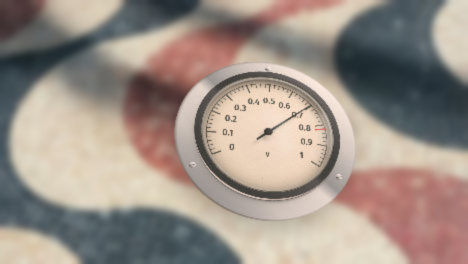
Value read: 0.7V
